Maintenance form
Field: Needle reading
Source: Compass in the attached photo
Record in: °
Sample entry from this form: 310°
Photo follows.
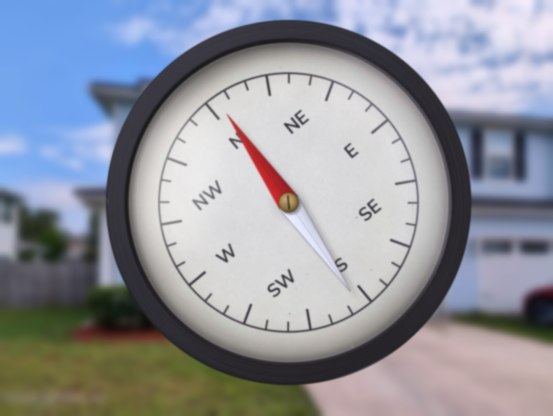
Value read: 5°
